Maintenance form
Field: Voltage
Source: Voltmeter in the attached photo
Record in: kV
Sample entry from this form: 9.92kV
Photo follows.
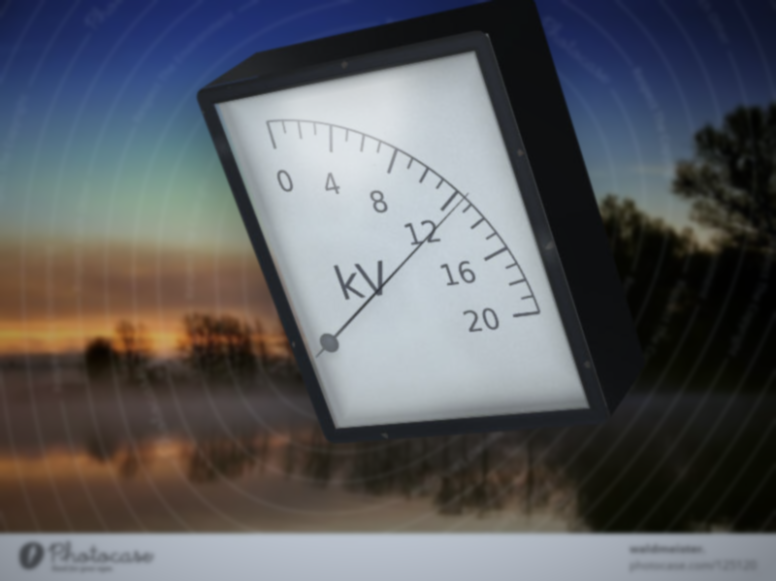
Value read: 12.5kV
